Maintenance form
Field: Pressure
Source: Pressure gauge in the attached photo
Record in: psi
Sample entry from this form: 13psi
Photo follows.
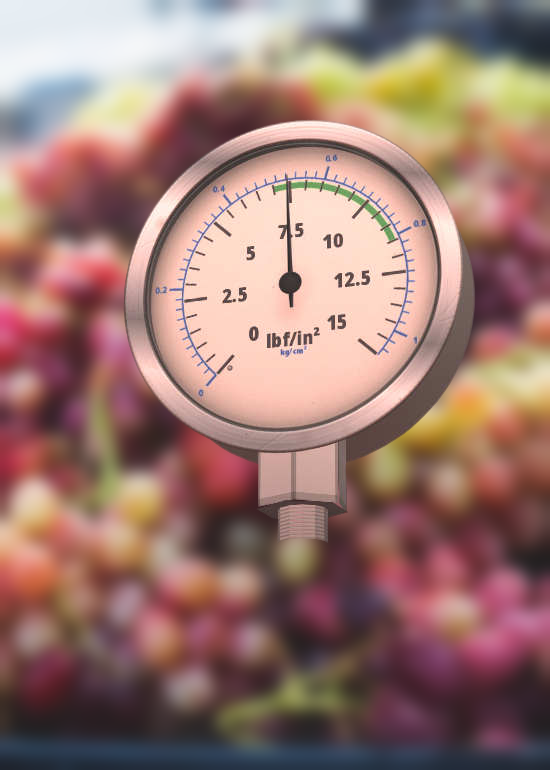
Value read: 7.5psi
